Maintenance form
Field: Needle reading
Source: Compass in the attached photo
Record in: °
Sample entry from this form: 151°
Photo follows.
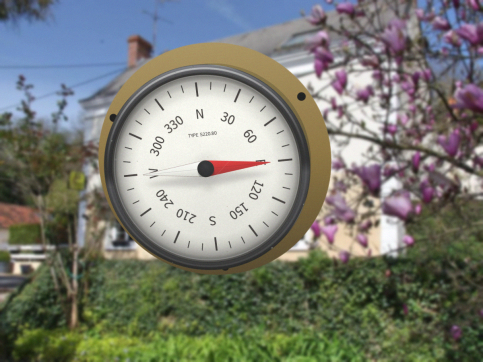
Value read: 90°
